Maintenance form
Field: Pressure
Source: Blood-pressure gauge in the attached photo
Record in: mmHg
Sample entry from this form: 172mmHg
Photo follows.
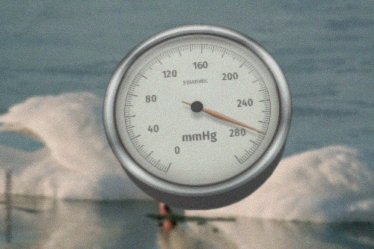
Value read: 270mmHg
